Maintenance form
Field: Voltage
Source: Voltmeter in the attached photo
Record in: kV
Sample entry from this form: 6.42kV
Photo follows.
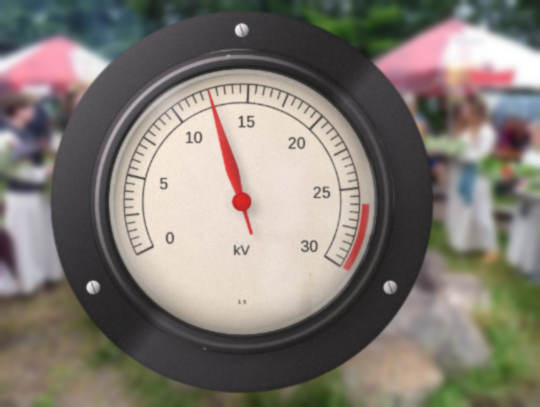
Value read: 12.5kV
